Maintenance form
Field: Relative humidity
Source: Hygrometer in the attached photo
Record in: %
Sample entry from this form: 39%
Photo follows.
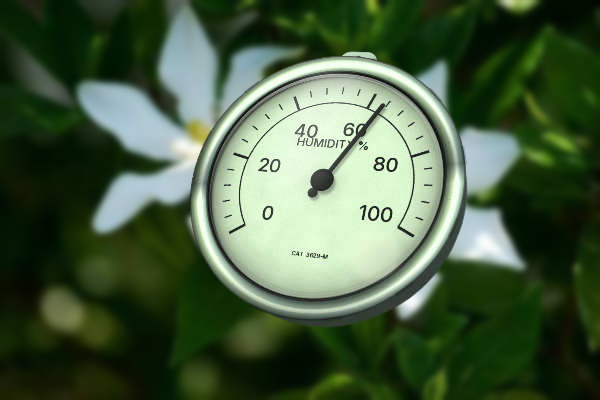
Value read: 64%
